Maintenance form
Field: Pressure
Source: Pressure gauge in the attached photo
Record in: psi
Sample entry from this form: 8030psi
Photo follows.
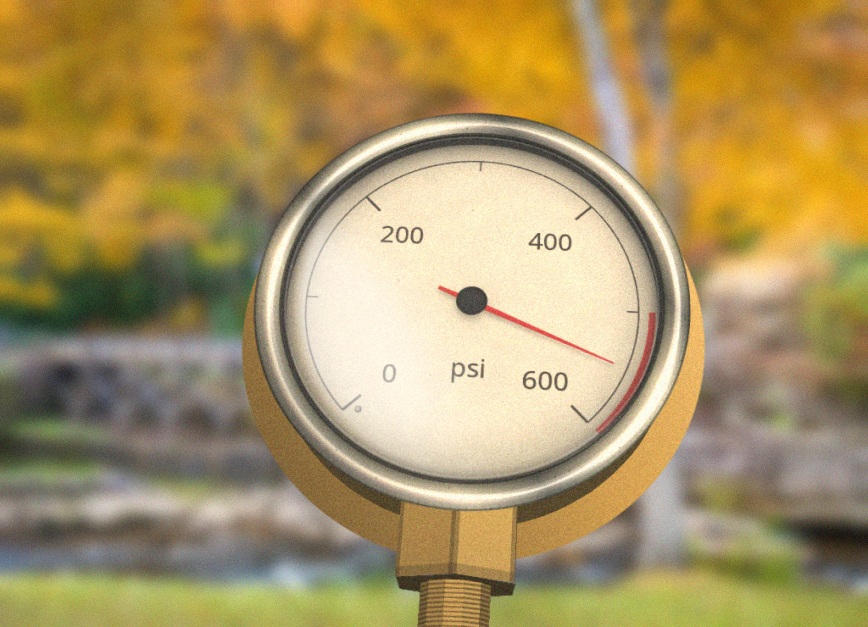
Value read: 550psi
